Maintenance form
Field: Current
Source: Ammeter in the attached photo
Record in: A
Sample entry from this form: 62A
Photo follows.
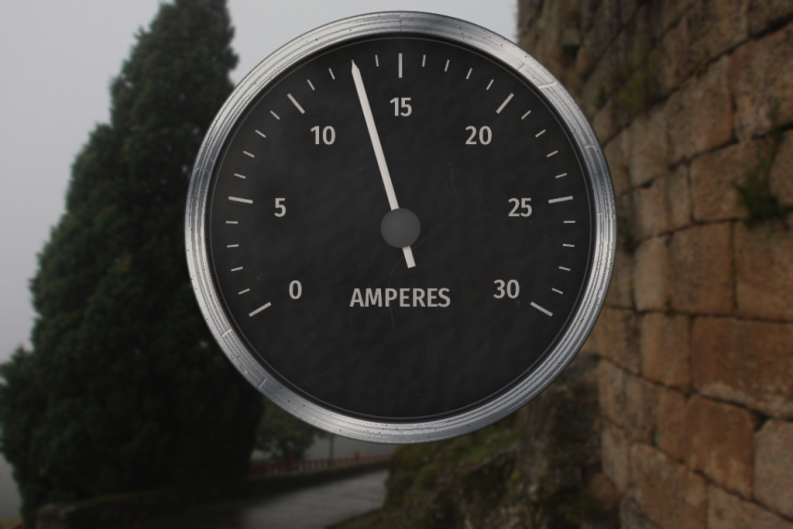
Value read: 13A
